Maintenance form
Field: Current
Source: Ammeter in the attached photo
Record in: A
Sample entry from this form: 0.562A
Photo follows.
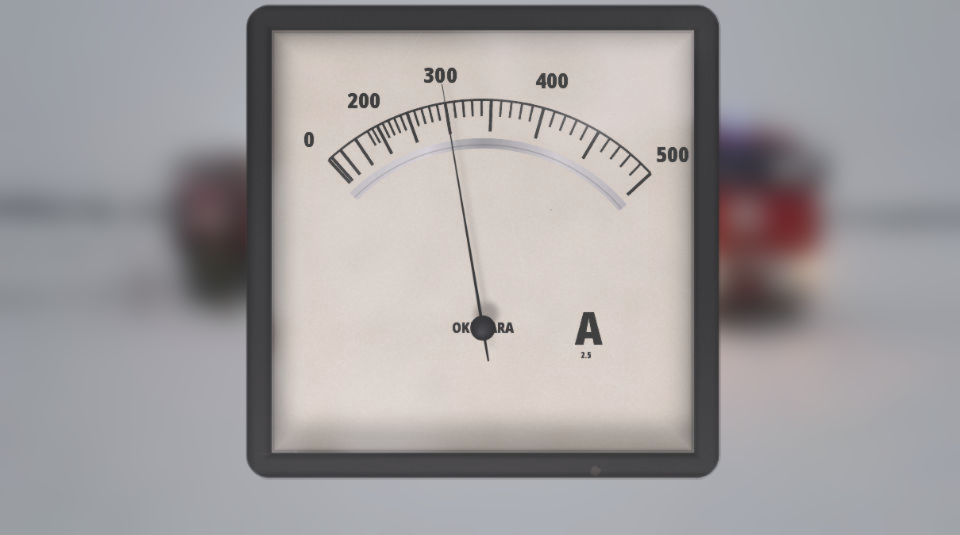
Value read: 300A
